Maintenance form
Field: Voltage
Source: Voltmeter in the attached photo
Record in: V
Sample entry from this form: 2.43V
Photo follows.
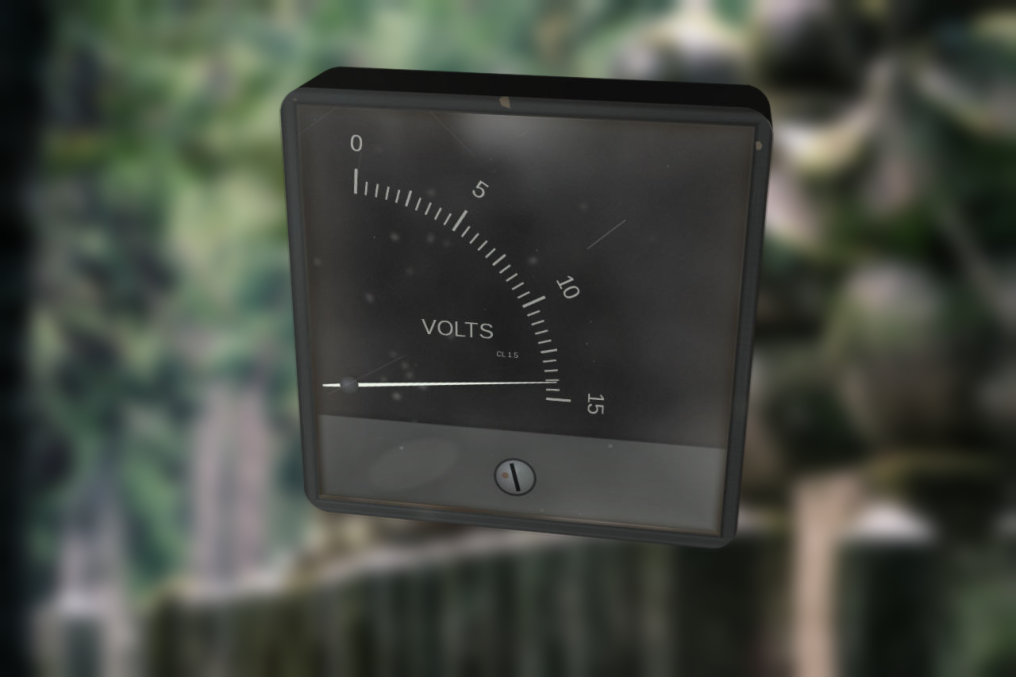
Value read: 14V
